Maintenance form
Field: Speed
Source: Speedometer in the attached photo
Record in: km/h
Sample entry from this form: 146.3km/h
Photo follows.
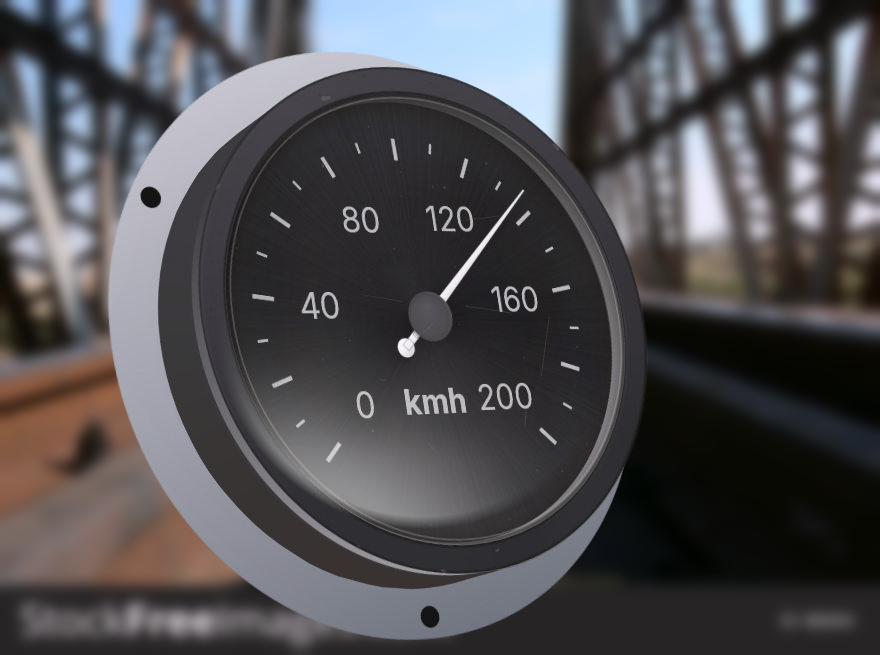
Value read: 135km/h
